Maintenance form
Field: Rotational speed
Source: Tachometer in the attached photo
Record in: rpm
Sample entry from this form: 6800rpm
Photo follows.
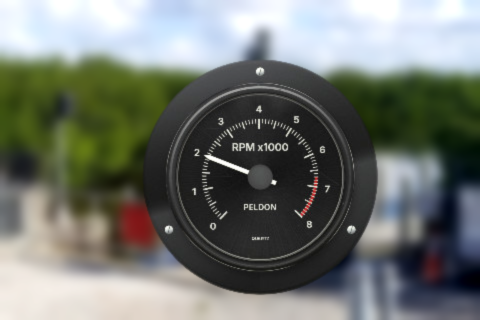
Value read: 2000rpm
